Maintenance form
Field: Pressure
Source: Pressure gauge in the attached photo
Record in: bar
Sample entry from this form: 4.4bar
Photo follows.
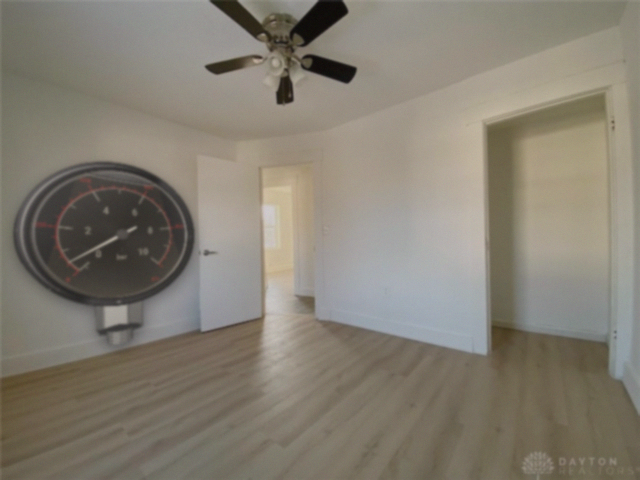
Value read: 0.5bar
